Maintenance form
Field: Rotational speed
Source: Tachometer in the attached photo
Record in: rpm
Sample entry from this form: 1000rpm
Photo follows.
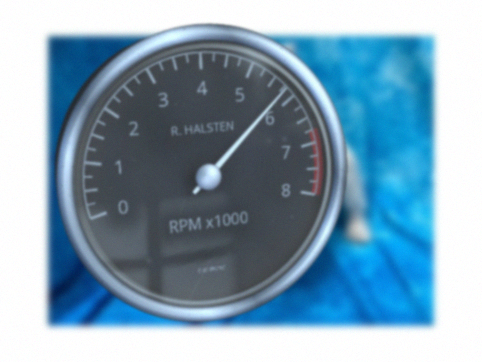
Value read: 5750rpm
